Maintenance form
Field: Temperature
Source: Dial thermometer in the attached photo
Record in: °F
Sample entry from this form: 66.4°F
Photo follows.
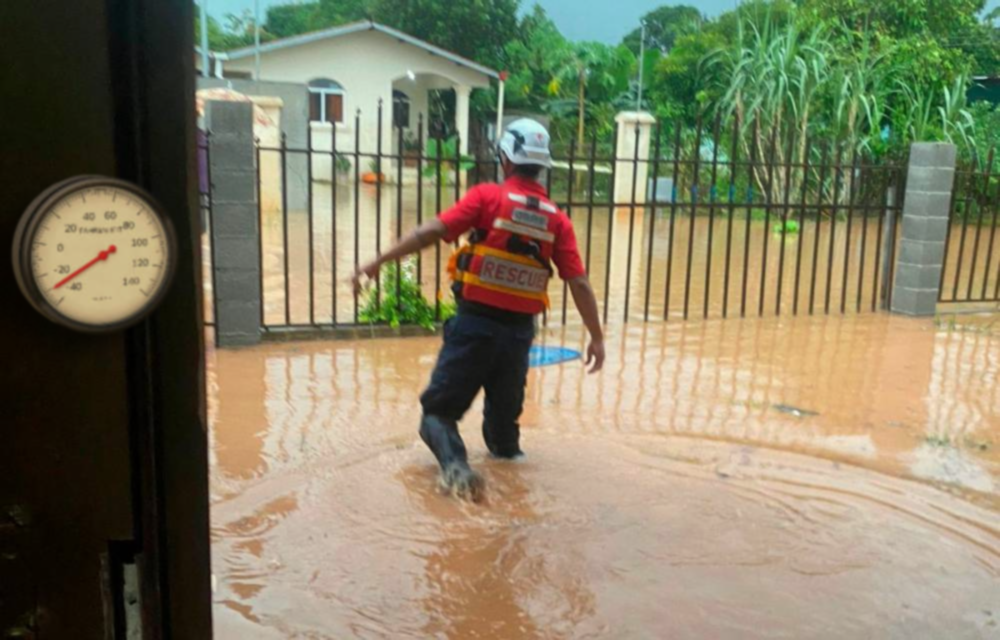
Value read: -30°F
